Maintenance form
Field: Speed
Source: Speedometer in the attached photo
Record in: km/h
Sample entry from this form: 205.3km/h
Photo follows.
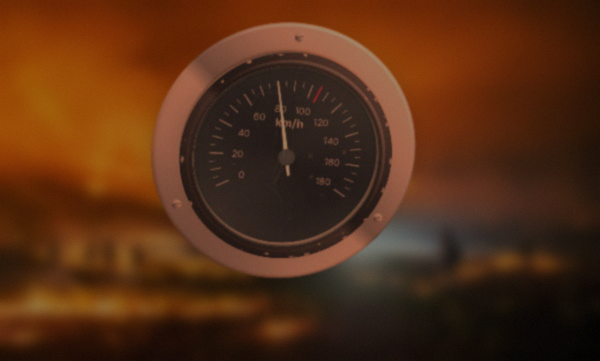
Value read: 80km/h
